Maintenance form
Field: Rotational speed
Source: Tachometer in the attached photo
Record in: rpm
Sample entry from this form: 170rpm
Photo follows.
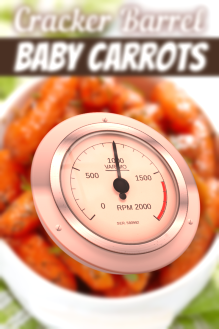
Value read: 1000rpm
